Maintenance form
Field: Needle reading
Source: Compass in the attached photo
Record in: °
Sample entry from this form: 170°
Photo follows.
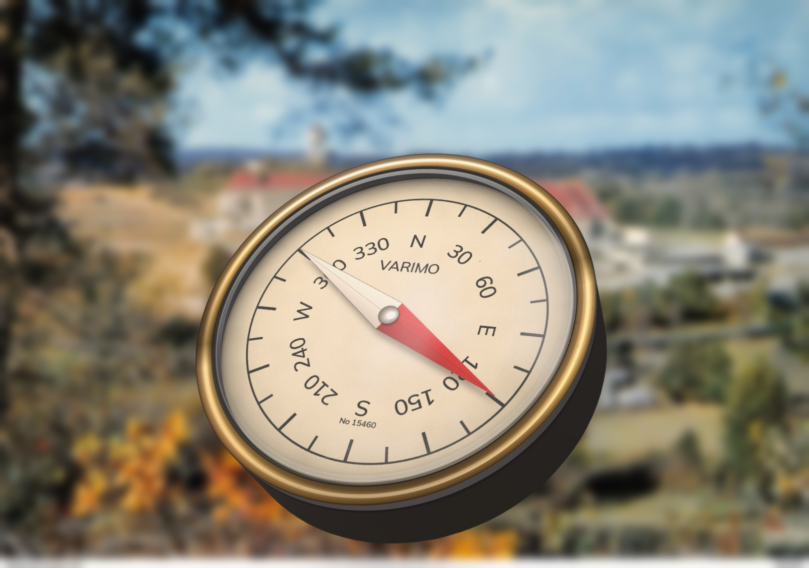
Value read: 120°
